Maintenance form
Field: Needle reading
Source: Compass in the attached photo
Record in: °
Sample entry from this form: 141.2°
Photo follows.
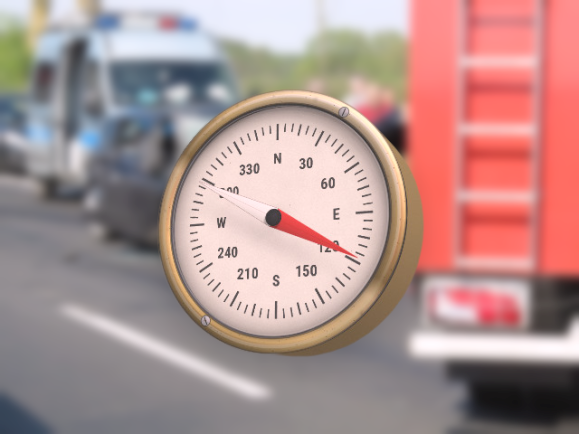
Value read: 117.5°
